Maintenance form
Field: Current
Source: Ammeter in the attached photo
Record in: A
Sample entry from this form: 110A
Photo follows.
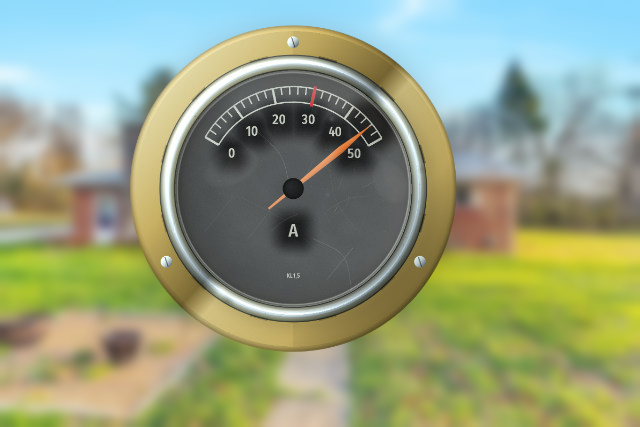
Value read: 46A
